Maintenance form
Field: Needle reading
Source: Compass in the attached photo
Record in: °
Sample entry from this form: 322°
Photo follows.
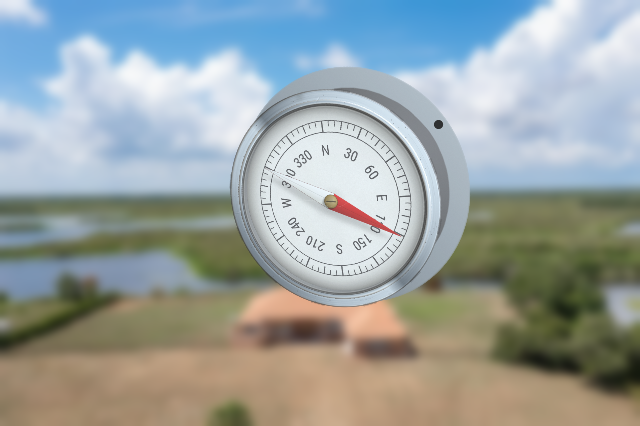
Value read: 120°
